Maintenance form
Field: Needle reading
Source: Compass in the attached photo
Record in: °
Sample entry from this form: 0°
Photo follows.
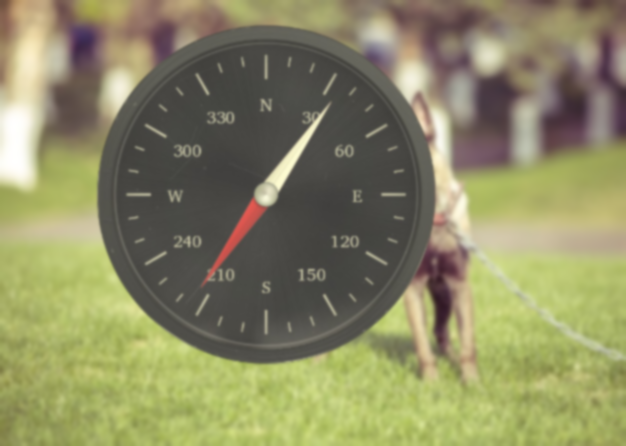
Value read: 215°
